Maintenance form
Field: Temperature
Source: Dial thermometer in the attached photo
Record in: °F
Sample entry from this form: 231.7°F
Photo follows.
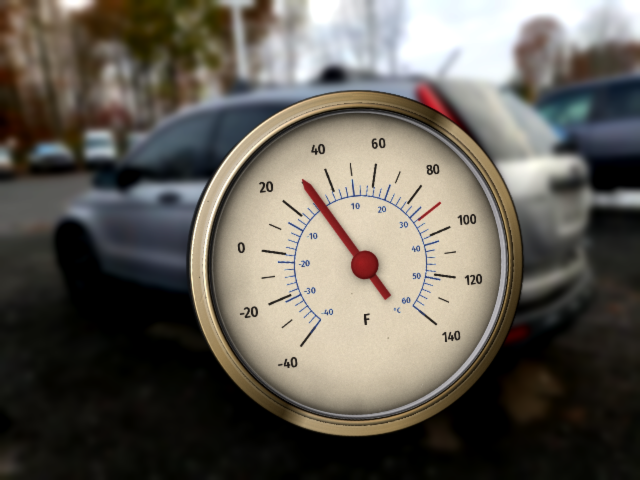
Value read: 30°F
